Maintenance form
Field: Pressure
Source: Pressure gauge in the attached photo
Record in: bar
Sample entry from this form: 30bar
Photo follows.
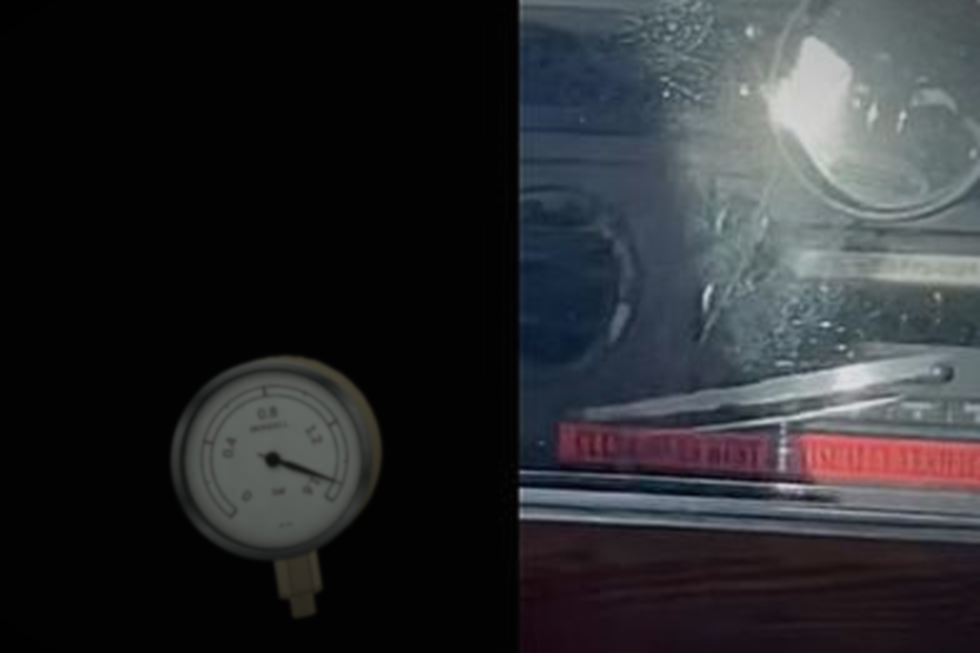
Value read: 1.5bar
